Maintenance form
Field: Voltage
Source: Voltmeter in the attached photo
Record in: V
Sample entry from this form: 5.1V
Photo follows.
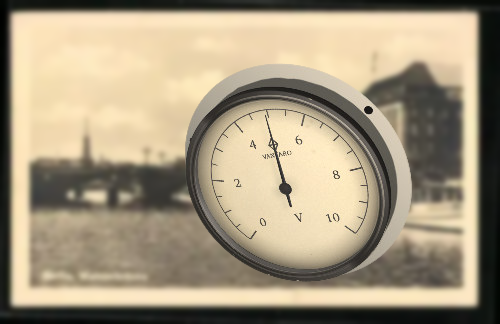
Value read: 5V
